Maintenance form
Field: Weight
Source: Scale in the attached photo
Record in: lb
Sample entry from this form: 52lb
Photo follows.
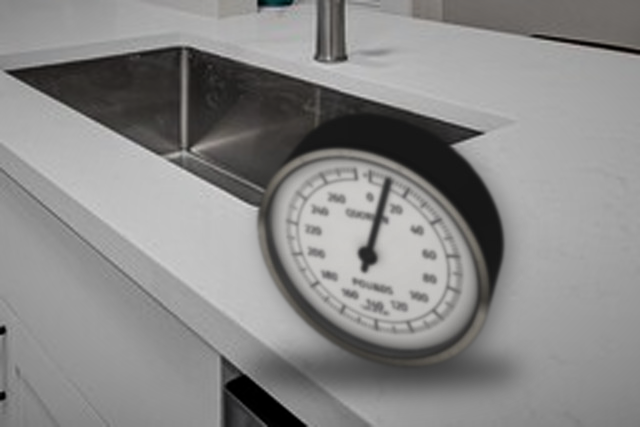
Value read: 10lb
